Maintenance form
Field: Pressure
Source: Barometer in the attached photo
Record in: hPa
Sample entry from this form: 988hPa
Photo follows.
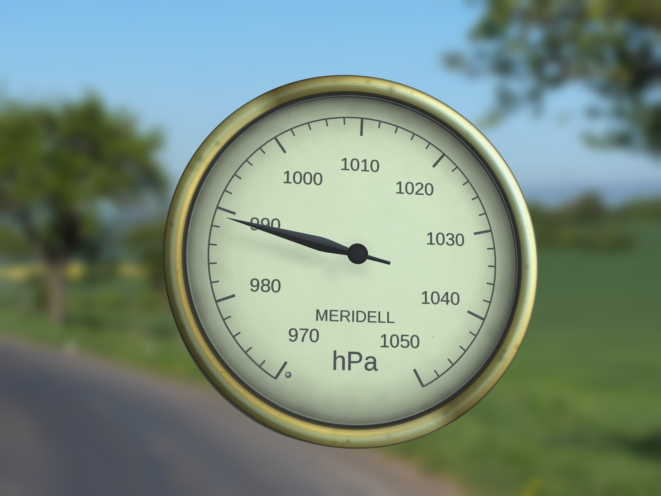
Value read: 989hPa
